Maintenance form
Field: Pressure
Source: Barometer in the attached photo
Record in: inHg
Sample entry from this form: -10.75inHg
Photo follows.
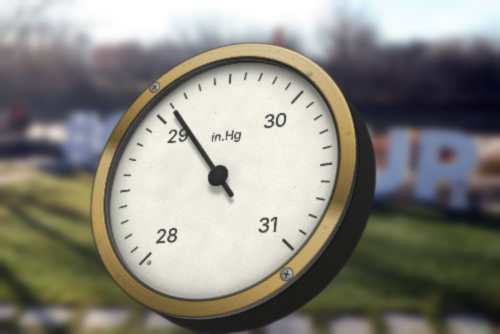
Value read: 29.1inHg
